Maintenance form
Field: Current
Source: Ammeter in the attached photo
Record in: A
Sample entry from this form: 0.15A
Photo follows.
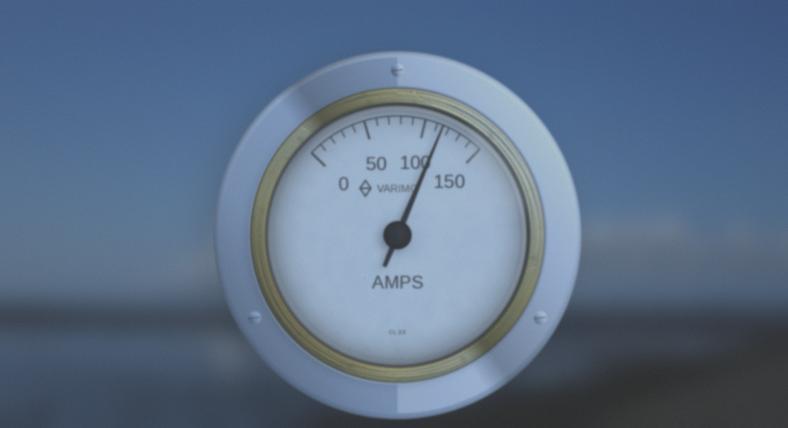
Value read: 115A
